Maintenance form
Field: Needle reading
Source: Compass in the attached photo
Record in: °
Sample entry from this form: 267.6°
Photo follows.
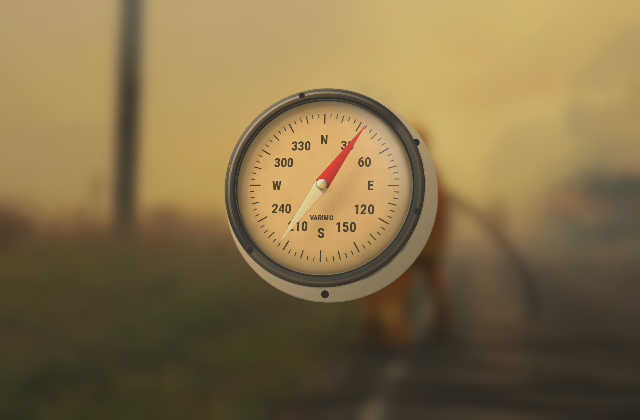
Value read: 35°
